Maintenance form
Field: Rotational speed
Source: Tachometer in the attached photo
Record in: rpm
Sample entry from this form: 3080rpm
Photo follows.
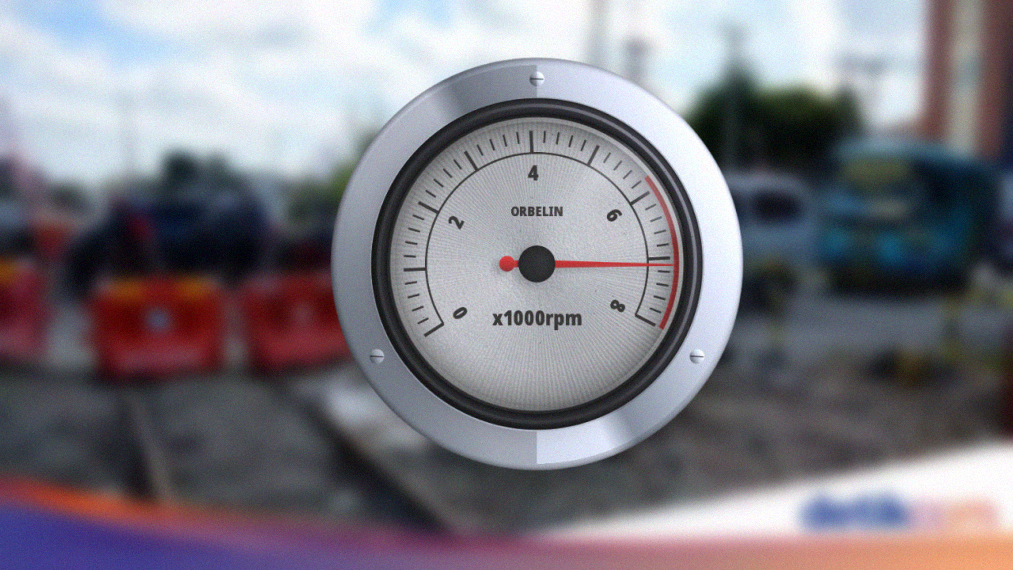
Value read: 7100rpm
